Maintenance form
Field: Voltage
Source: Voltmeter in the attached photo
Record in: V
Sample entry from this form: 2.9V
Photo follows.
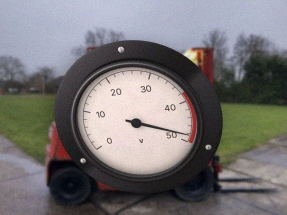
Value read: 48V
